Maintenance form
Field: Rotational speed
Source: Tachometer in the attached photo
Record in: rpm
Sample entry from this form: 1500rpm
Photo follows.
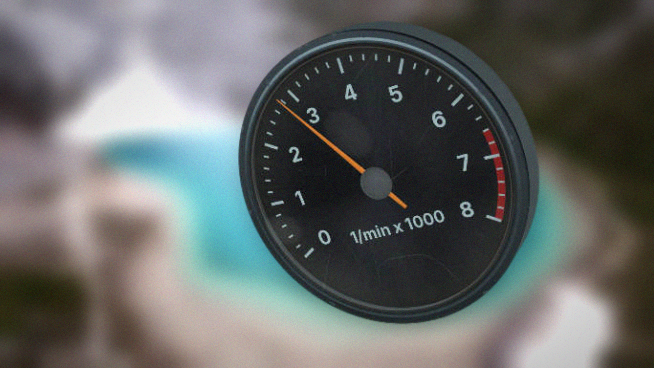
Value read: 2800rpm
